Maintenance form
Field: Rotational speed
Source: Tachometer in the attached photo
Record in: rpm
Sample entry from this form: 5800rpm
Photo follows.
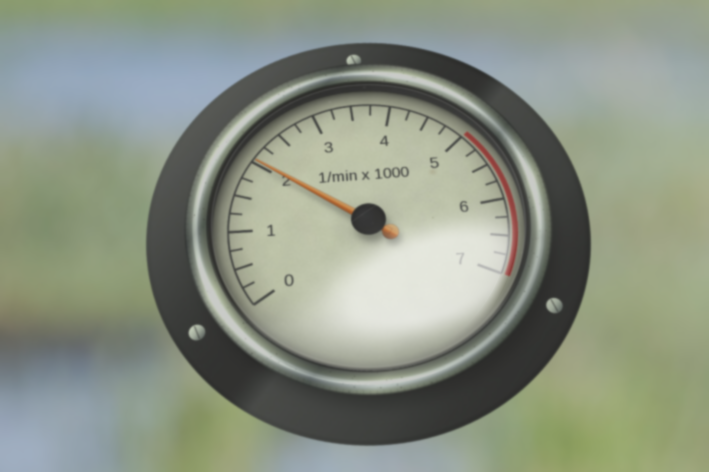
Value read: 2000rpm
